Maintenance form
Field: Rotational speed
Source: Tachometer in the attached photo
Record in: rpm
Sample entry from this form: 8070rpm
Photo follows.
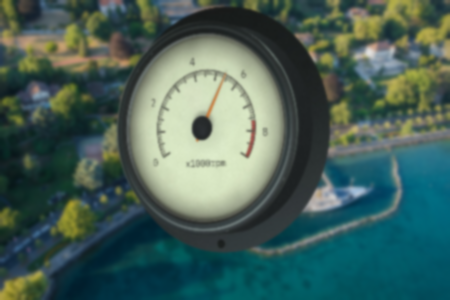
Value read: 5500rpm
